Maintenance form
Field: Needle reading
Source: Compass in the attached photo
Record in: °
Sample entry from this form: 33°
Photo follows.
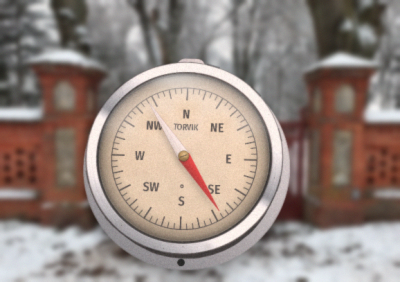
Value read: 145°
